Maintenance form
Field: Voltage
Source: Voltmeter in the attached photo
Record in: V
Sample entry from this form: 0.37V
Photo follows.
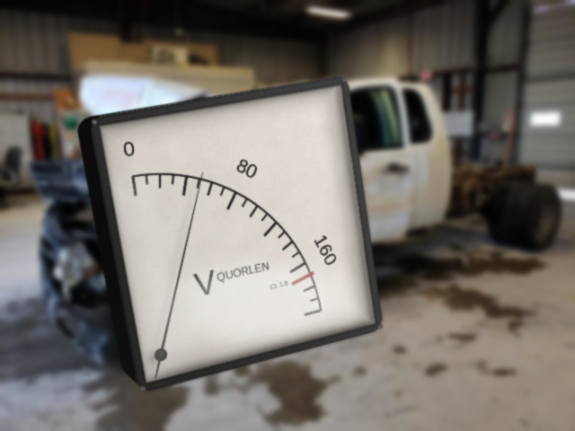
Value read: 50V
